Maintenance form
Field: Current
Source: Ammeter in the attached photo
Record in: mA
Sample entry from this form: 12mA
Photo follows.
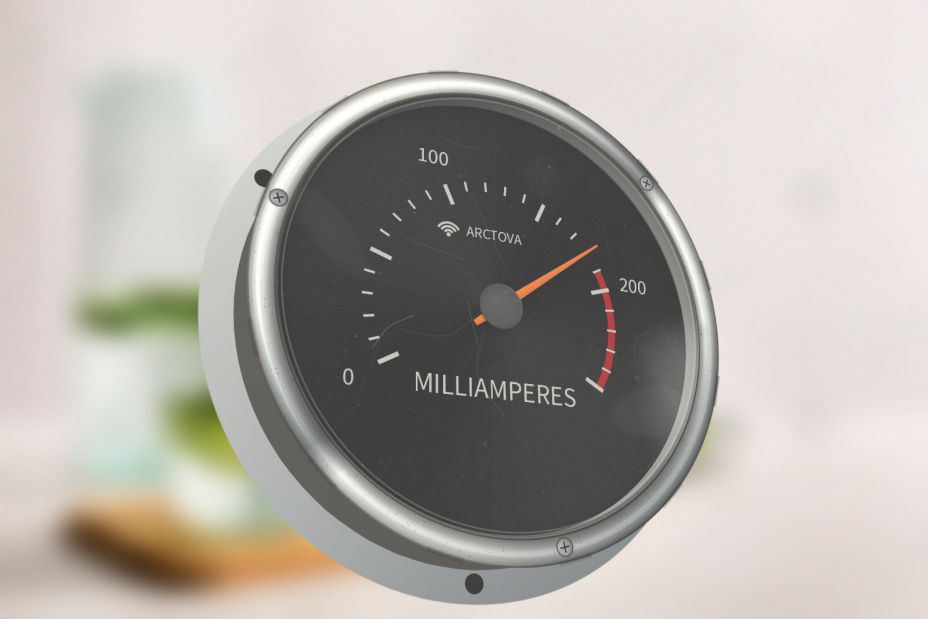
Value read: 180mA
